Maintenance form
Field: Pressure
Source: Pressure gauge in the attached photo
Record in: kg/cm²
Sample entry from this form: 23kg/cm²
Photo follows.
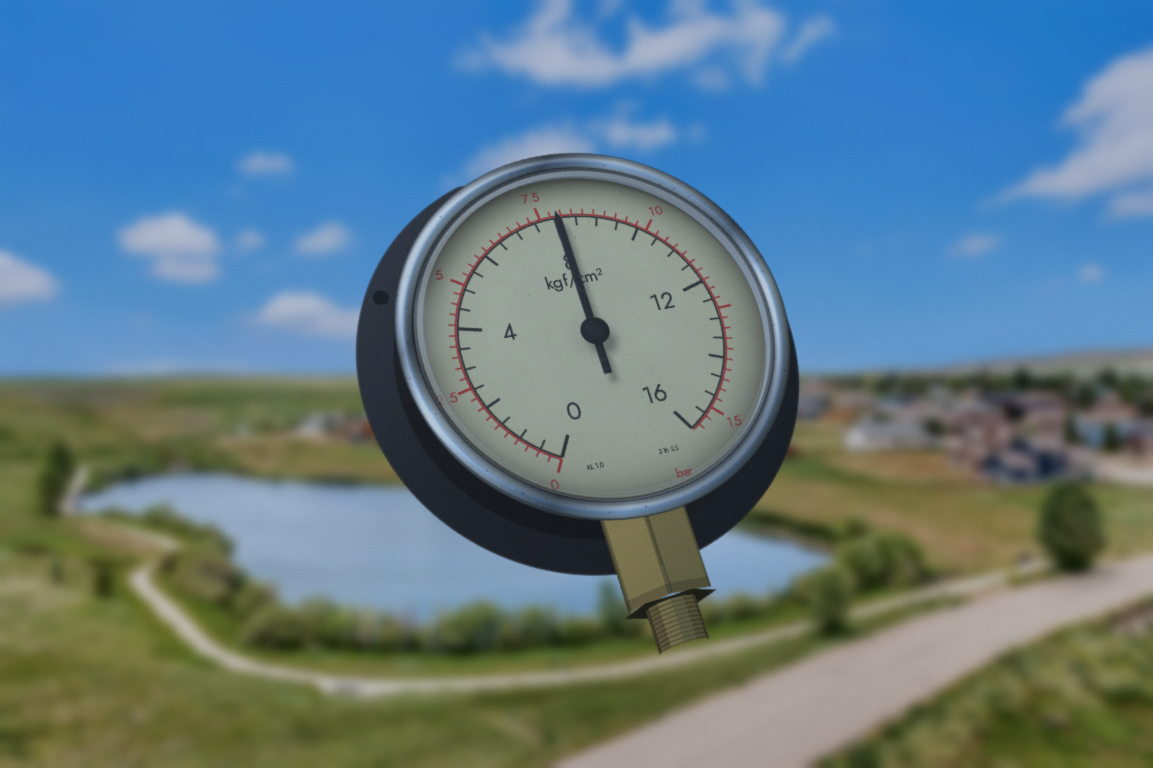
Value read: 8kg/cm²
